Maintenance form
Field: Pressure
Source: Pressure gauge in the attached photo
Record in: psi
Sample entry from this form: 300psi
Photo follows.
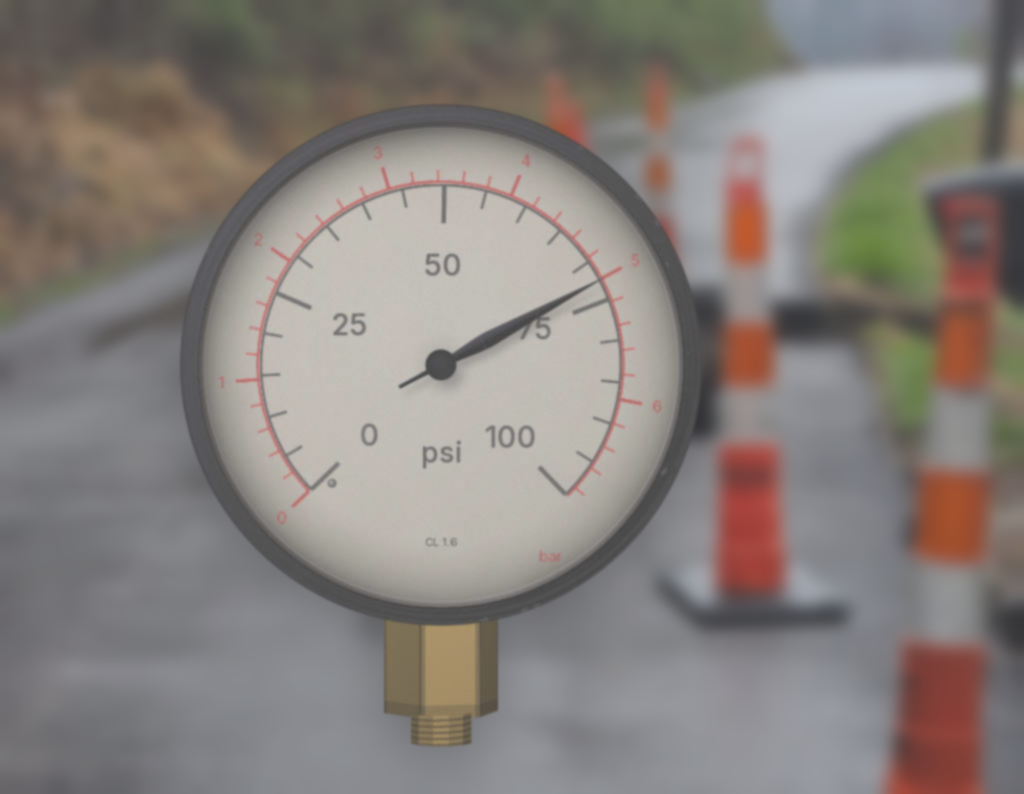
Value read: 72.5psi
